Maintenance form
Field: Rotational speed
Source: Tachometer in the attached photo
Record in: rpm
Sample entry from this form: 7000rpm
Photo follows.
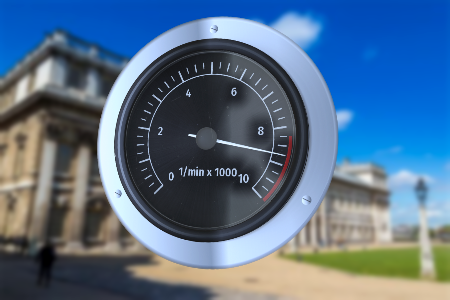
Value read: 8750rpm
